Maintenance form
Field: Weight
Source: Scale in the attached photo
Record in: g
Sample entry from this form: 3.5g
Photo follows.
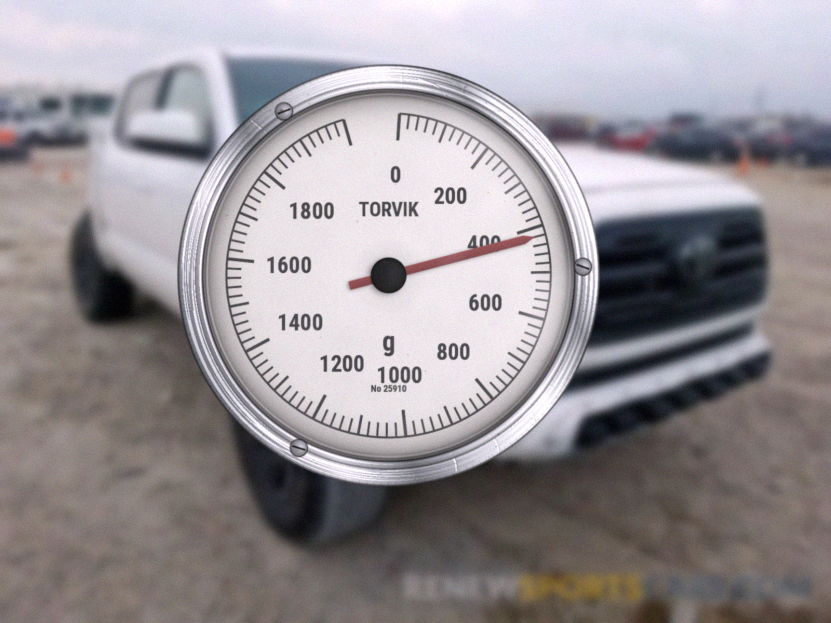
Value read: 420g
